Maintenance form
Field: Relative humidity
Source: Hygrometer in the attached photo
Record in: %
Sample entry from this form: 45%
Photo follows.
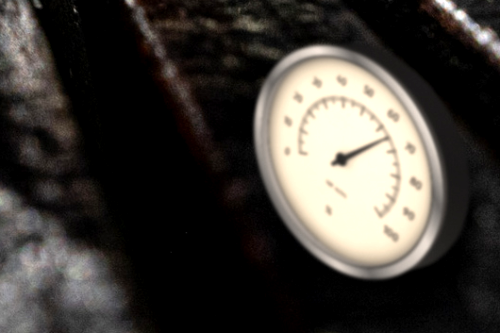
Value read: 65%
